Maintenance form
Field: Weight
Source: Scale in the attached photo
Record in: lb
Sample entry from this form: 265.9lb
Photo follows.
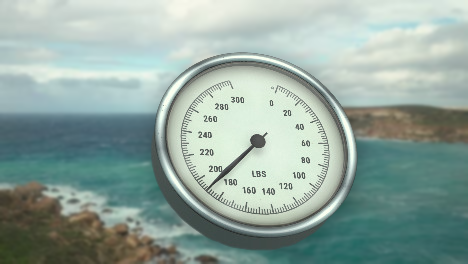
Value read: 190lb
